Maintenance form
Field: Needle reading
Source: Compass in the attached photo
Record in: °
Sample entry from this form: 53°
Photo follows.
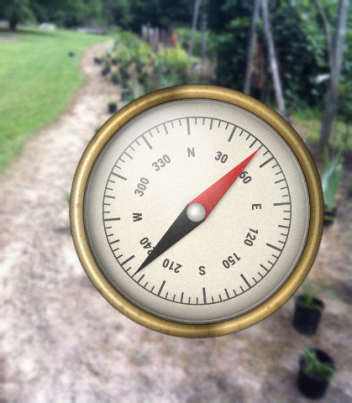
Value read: 50°
